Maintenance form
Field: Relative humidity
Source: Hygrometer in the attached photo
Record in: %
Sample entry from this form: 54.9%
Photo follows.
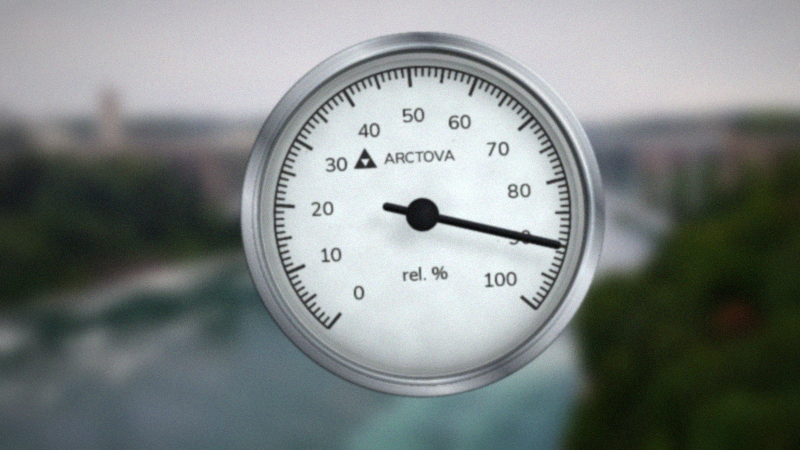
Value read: 90%
